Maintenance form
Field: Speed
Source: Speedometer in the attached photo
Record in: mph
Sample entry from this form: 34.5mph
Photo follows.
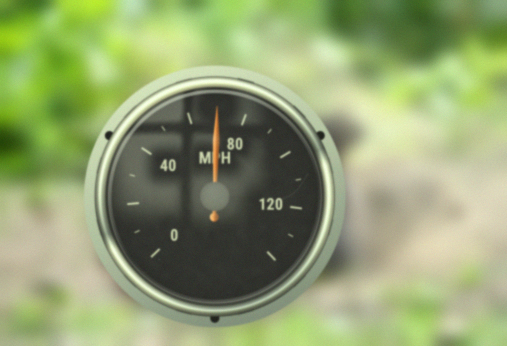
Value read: 70mph
